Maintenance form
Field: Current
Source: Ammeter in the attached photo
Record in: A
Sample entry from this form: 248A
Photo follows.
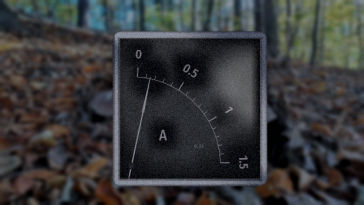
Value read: 0.15A
